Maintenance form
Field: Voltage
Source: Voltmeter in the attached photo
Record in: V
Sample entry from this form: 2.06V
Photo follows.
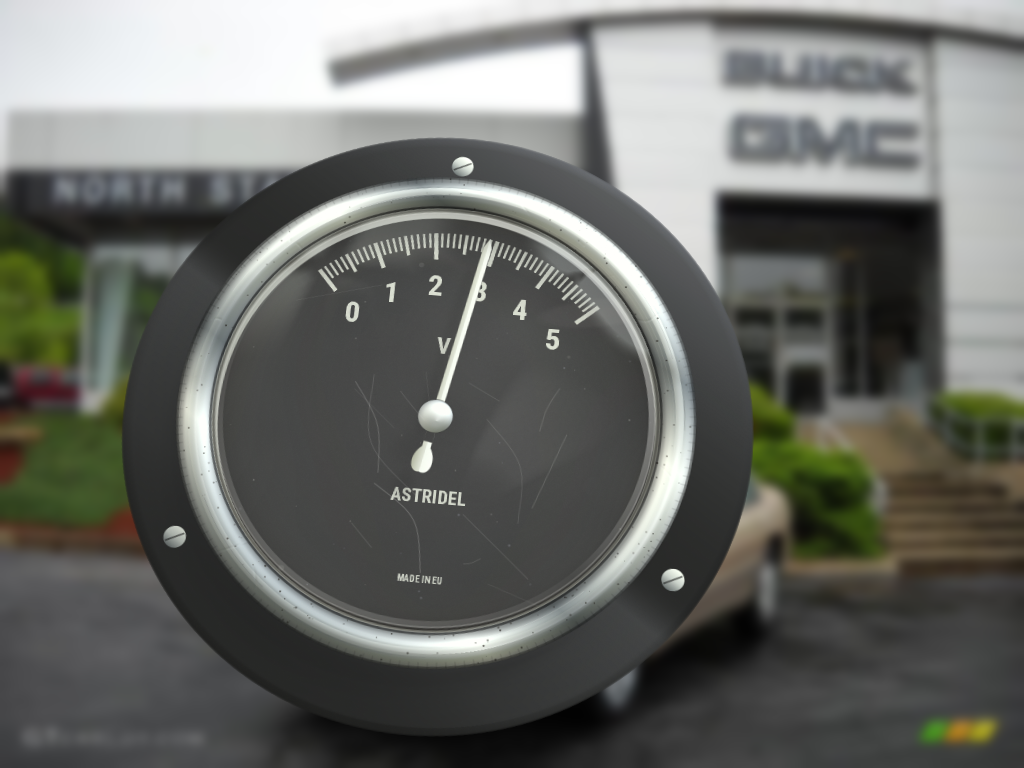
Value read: 2.9V
